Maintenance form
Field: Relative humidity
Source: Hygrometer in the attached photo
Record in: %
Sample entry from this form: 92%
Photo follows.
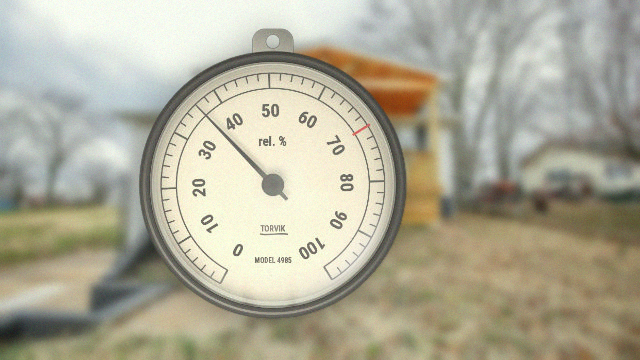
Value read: 36%
